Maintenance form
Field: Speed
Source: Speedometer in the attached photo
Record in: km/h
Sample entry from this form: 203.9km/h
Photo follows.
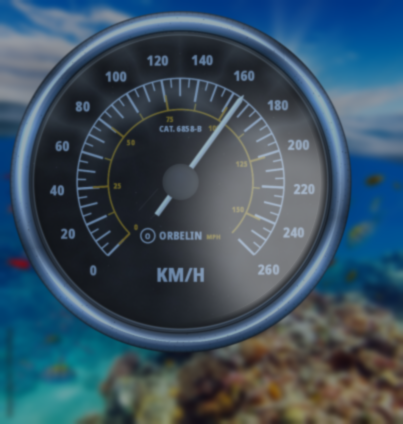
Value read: 165km/h
